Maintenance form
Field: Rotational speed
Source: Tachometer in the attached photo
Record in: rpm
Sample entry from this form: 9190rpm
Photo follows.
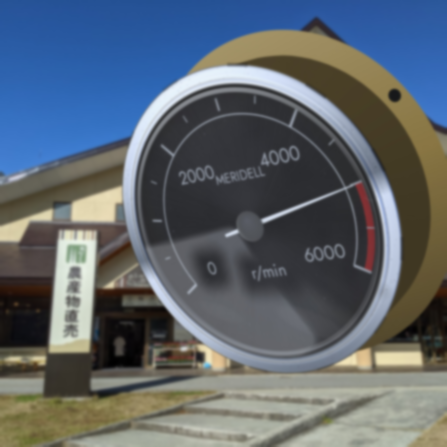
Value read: 5000rpm
